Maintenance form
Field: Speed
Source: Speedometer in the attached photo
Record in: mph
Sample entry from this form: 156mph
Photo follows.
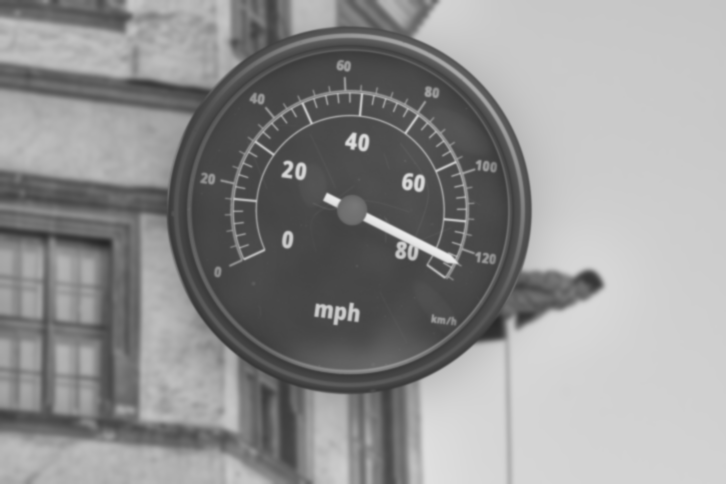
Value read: 77mph
